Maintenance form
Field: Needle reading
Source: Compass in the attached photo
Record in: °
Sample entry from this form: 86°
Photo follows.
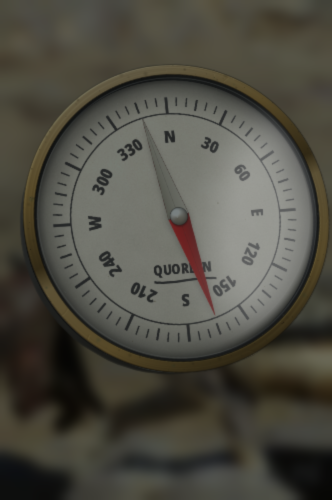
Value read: 165°
